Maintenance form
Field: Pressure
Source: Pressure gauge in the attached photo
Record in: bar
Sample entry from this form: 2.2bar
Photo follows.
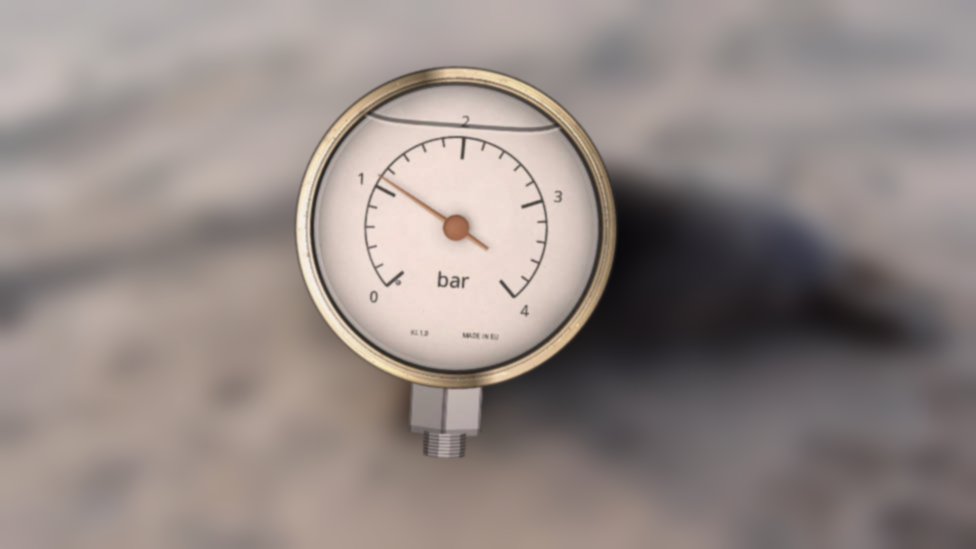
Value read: 1.1bar
